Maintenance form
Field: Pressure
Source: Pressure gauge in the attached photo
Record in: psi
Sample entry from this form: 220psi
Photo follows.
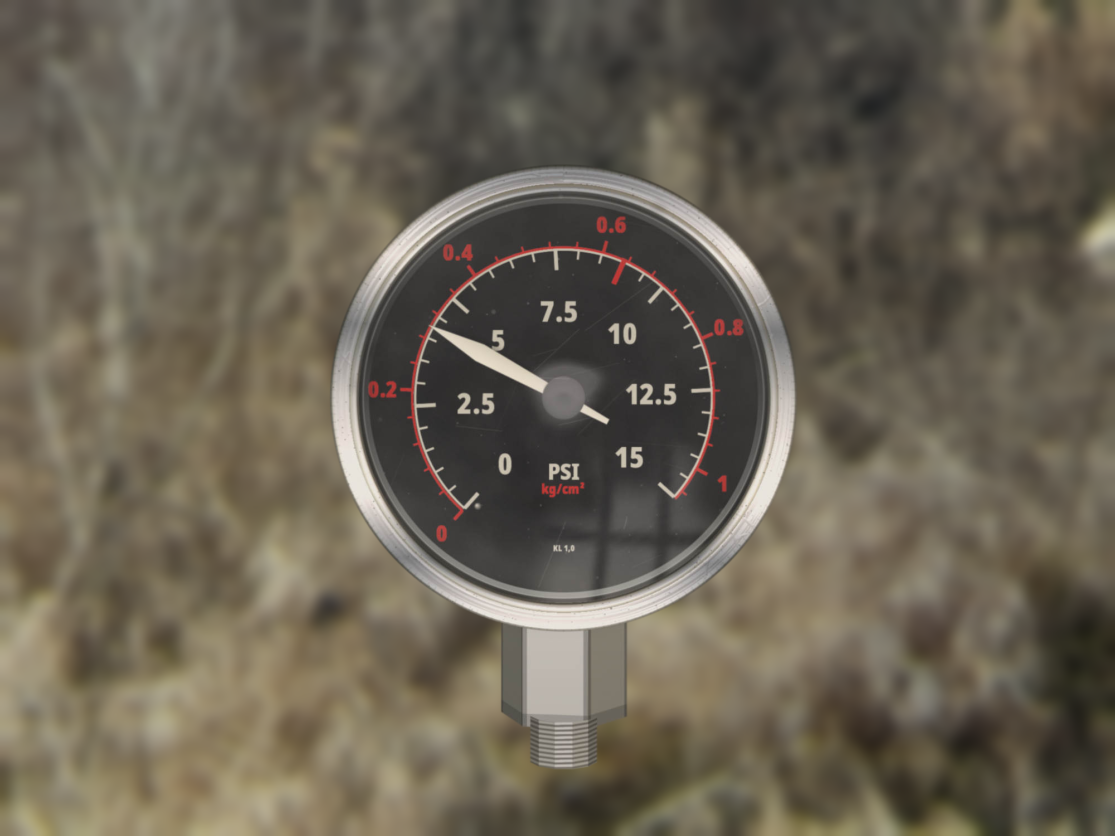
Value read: 4.25psi
